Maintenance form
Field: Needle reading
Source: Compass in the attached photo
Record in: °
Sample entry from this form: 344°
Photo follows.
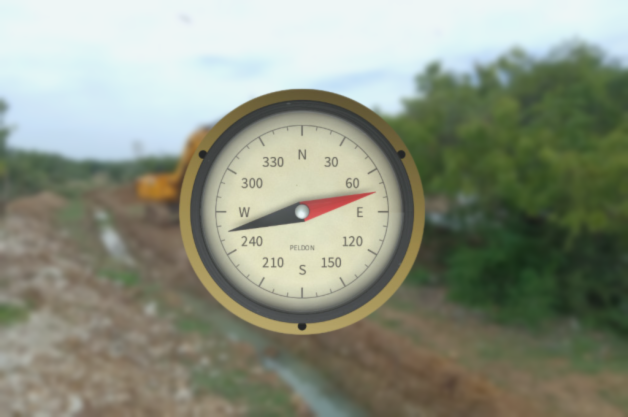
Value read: 75°
